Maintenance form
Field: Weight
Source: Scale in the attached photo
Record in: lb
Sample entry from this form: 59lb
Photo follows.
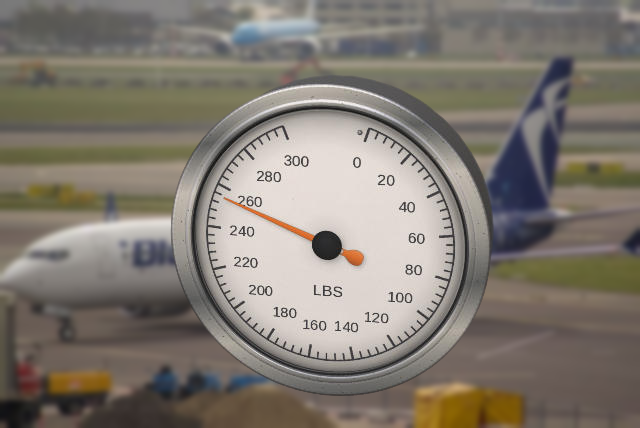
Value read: 256lb
